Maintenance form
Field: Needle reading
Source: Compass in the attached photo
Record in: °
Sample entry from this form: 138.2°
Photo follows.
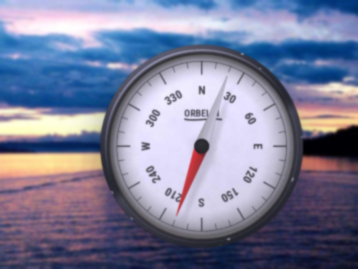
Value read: 200°
